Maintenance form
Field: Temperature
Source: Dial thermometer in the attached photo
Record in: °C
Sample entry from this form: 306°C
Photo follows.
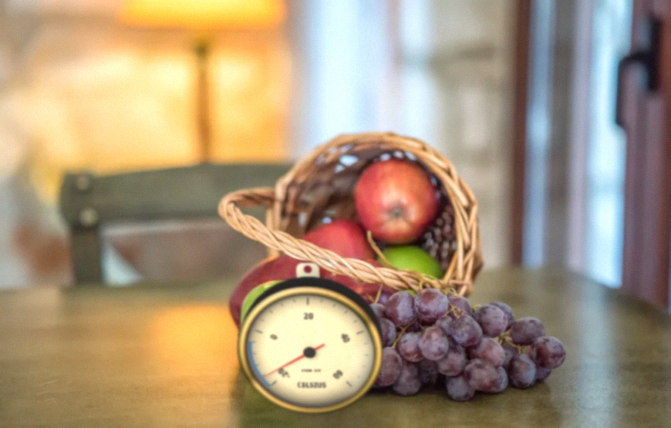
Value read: -16°C
